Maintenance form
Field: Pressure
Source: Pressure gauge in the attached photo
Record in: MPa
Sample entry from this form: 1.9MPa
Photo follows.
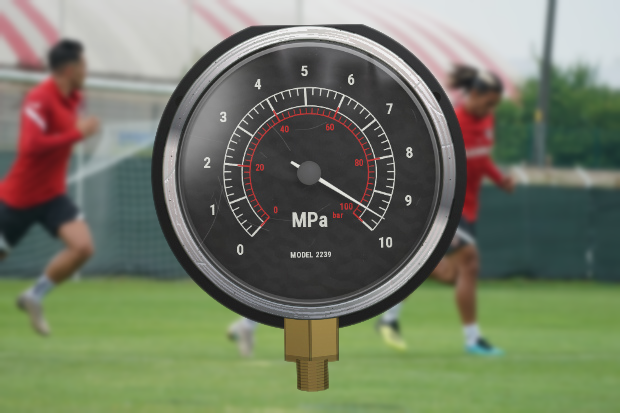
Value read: 9.6MPa
